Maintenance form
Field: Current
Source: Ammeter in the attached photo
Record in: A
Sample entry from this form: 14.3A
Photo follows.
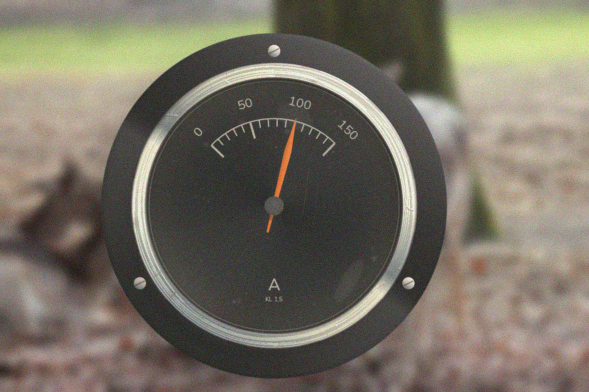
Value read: 100A
